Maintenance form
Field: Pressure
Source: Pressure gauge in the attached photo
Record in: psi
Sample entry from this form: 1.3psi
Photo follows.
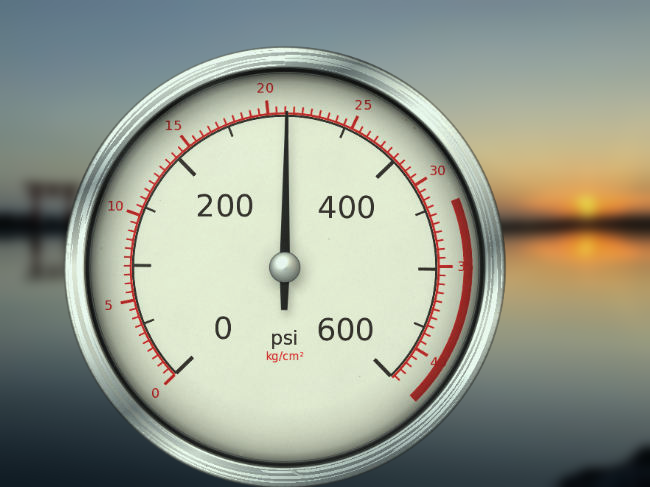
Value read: 300psi
